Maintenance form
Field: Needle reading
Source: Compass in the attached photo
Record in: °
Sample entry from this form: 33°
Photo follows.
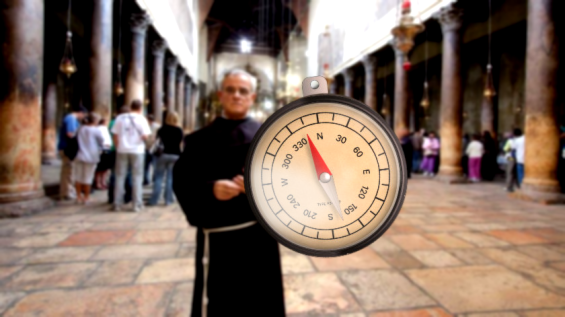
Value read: 345°
